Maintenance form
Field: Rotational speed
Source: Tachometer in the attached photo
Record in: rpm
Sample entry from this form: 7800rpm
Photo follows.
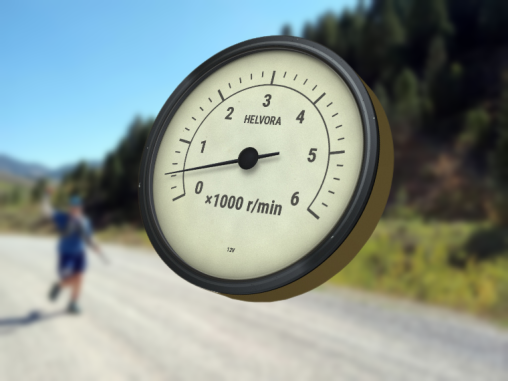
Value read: 400rpm
